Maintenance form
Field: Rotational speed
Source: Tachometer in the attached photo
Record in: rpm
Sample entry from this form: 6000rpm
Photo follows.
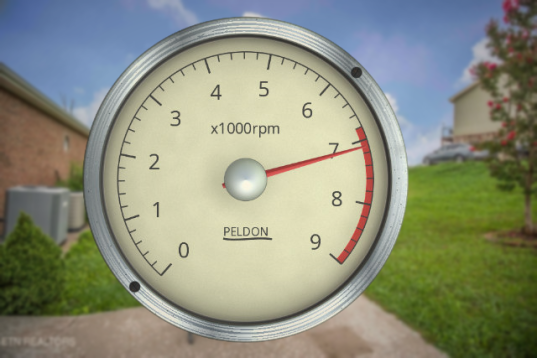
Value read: 7100rpm
